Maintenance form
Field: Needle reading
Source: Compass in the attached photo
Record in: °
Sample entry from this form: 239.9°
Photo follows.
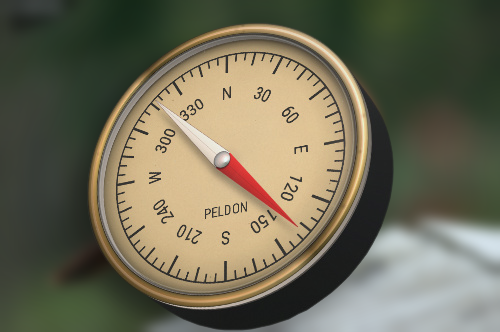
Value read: 137.5°
